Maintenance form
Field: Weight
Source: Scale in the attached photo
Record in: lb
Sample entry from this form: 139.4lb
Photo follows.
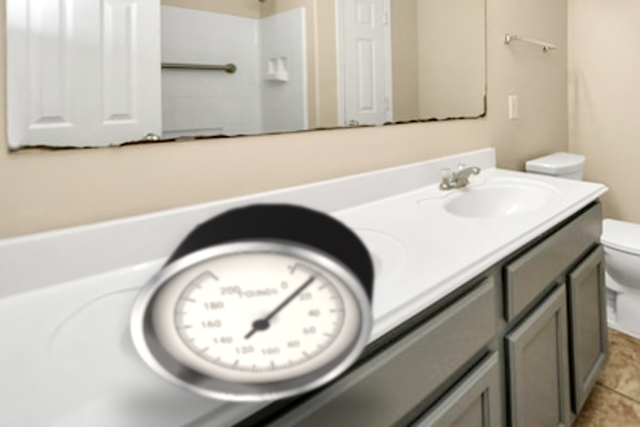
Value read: 10lb
